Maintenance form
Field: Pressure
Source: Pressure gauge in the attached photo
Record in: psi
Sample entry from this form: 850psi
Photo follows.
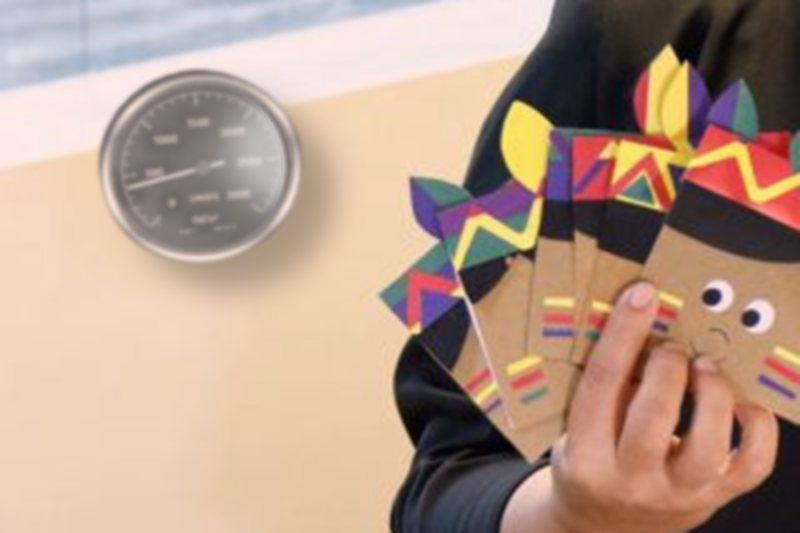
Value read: 400psi
